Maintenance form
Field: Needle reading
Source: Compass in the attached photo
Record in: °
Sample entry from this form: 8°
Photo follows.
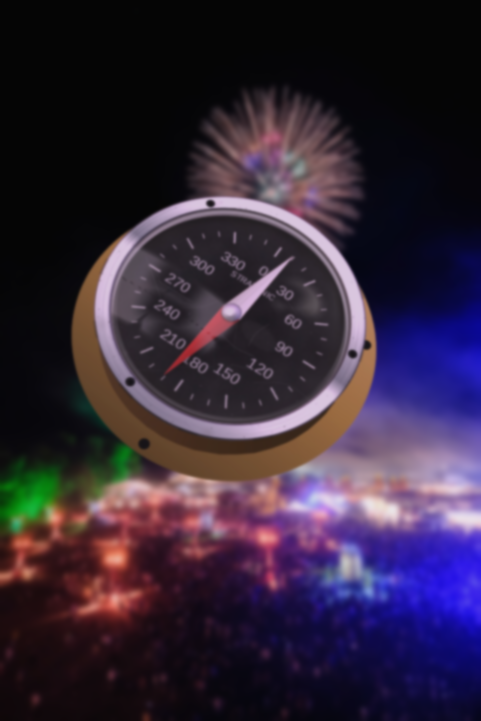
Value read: 190°
